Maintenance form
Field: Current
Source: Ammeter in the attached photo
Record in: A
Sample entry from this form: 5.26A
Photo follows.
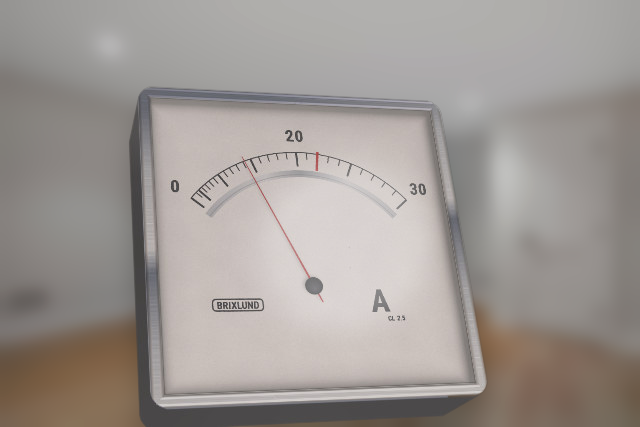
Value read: 14A
